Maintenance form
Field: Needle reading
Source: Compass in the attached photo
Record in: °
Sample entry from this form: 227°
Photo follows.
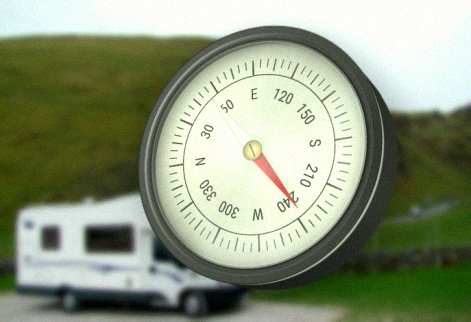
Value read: 235°
